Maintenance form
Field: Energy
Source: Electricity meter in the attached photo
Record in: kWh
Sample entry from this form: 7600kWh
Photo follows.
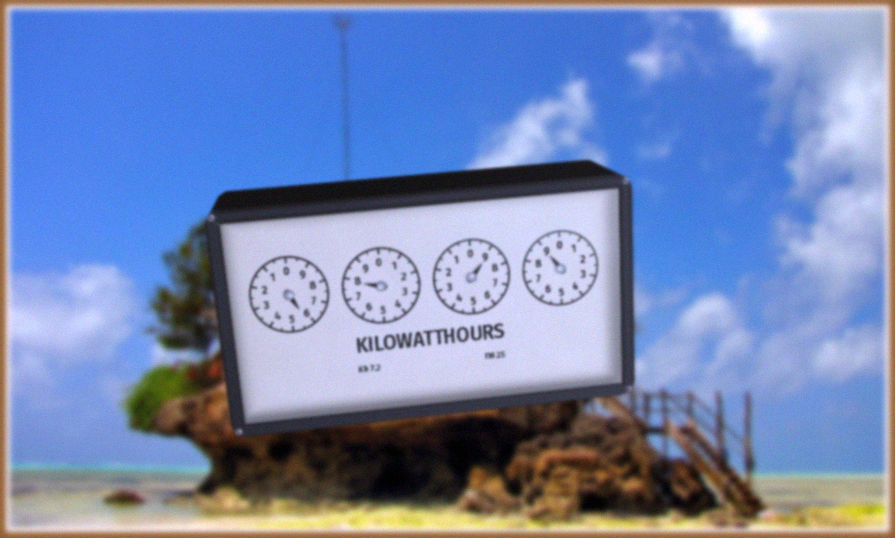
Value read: 5789kWh
